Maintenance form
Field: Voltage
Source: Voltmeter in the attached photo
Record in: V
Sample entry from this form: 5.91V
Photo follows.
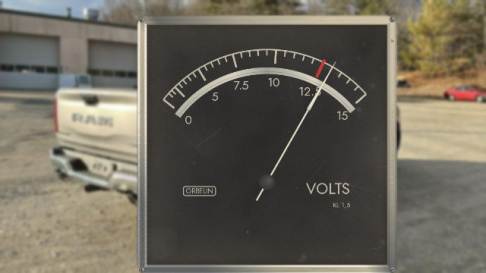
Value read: 13V
